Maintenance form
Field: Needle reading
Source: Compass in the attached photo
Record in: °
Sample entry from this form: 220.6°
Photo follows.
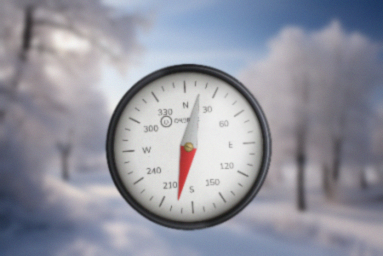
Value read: 195°
